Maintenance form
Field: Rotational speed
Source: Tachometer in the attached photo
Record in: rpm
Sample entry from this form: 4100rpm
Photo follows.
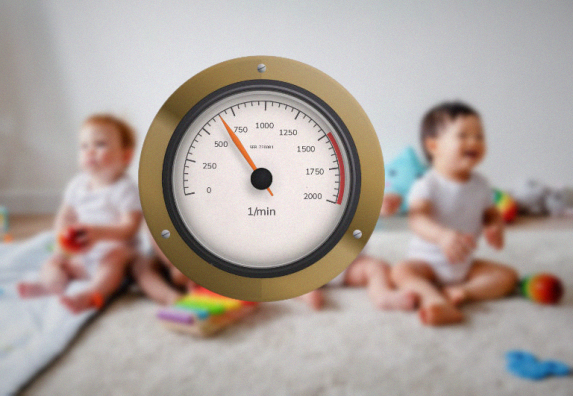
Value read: 650rpm
